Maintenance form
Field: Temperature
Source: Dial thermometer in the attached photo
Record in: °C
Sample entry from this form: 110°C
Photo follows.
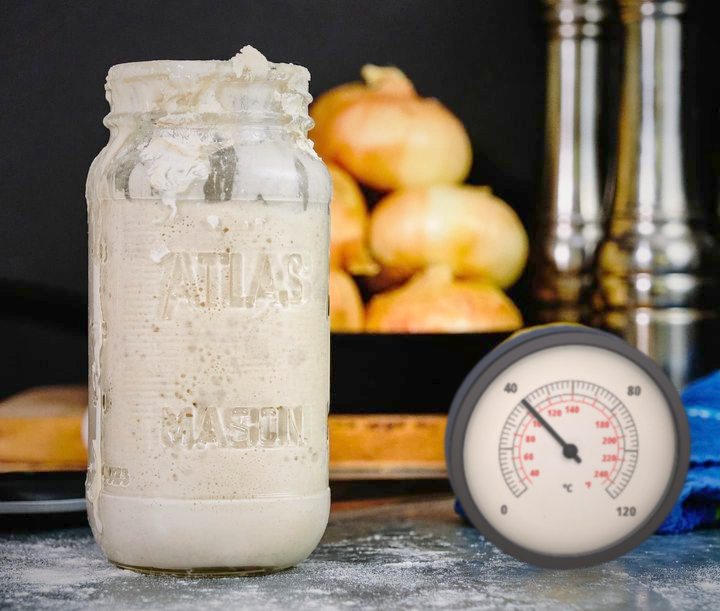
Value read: 40°C
